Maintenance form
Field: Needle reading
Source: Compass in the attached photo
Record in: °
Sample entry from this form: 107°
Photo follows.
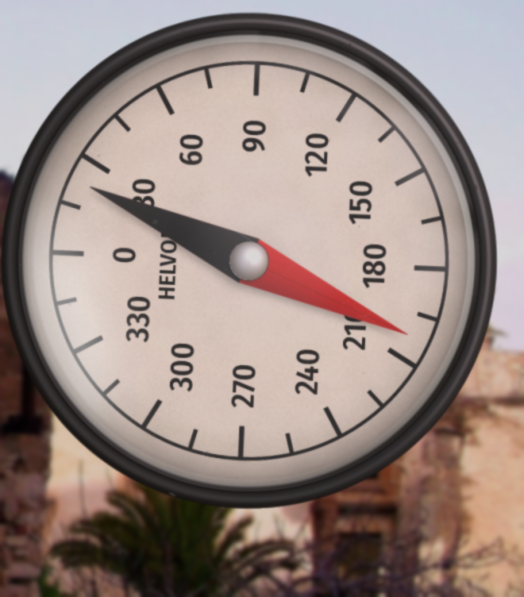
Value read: 202.5°
